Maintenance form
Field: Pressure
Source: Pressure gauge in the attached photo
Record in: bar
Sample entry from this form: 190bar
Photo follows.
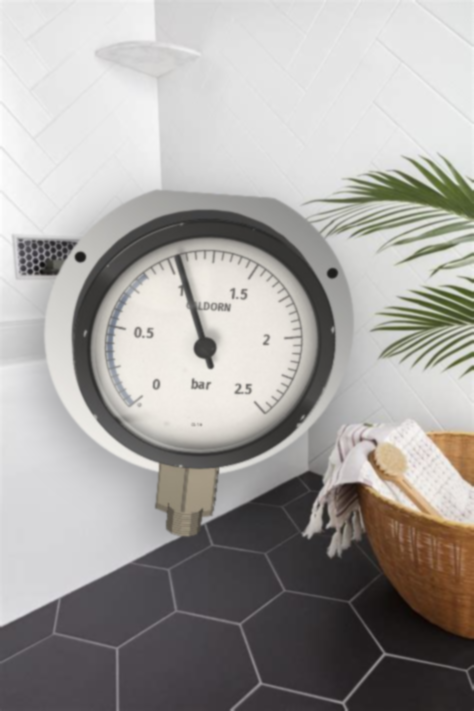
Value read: 1.05bar
